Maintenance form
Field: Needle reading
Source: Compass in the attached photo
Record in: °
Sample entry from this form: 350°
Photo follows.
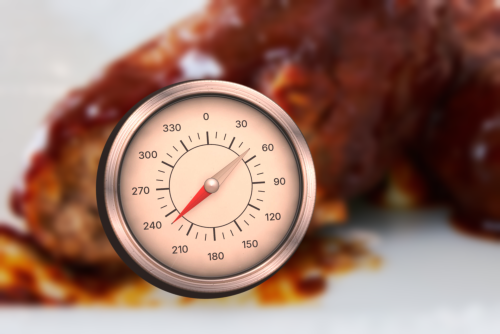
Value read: 230°
